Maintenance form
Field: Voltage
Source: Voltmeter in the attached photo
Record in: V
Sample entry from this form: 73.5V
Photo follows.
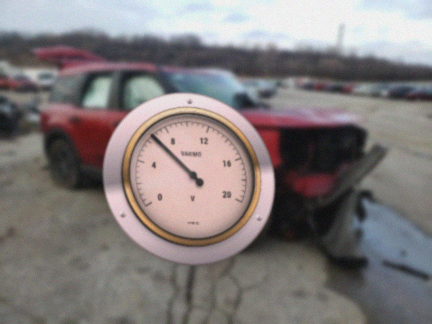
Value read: 6.5V
